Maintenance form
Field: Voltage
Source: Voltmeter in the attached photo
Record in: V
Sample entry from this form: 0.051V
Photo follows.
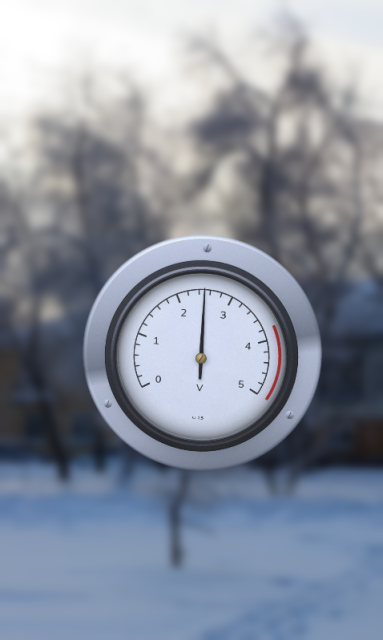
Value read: 2.5V
